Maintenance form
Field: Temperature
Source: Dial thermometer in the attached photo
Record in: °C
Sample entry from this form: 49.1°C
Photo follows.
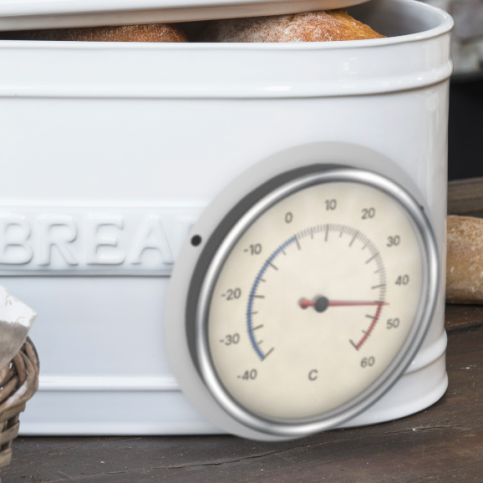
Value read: 45°C
